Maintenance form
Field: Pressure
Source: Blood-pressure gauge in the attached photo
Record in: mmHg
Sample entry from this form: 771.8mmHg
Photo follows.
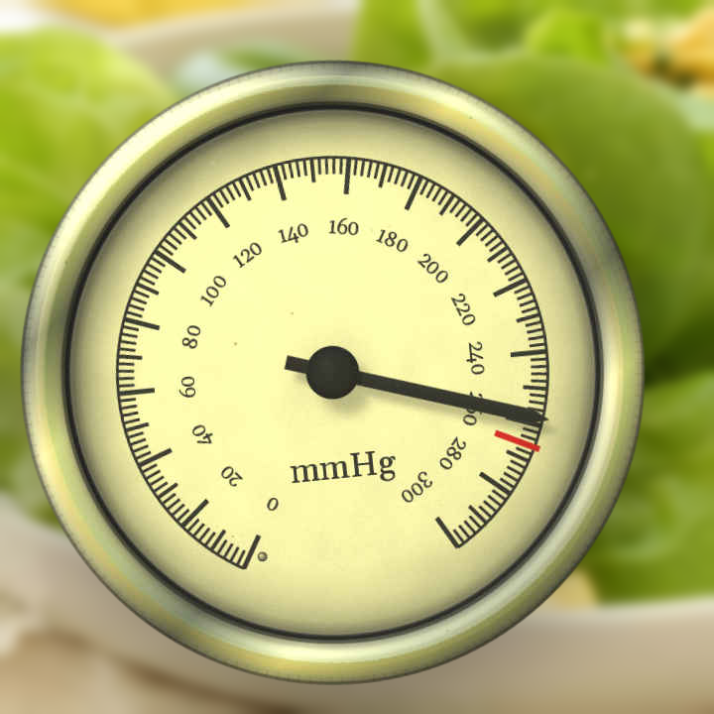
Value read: 258mmHg
